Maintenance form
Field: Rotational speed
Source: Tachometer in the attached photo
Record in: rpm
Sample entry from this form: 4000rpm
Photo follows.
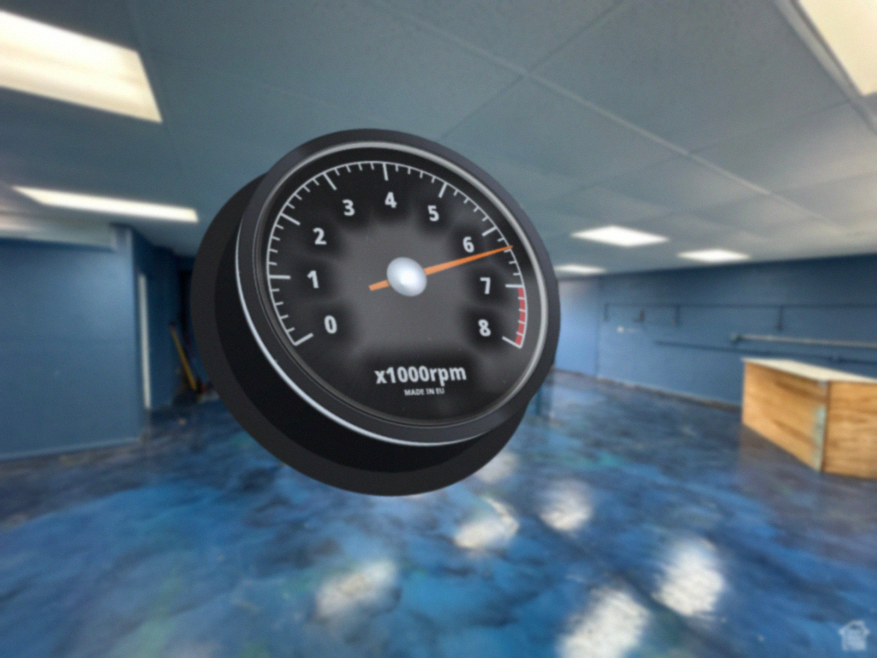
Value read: 6400rpm
